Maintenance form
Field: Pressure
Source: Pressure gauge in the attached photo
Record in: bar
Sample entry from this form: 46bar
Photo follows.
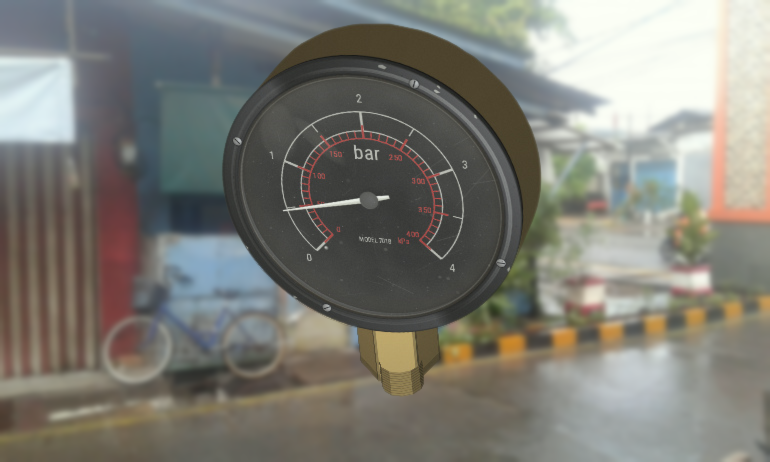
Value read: 0.5bar
